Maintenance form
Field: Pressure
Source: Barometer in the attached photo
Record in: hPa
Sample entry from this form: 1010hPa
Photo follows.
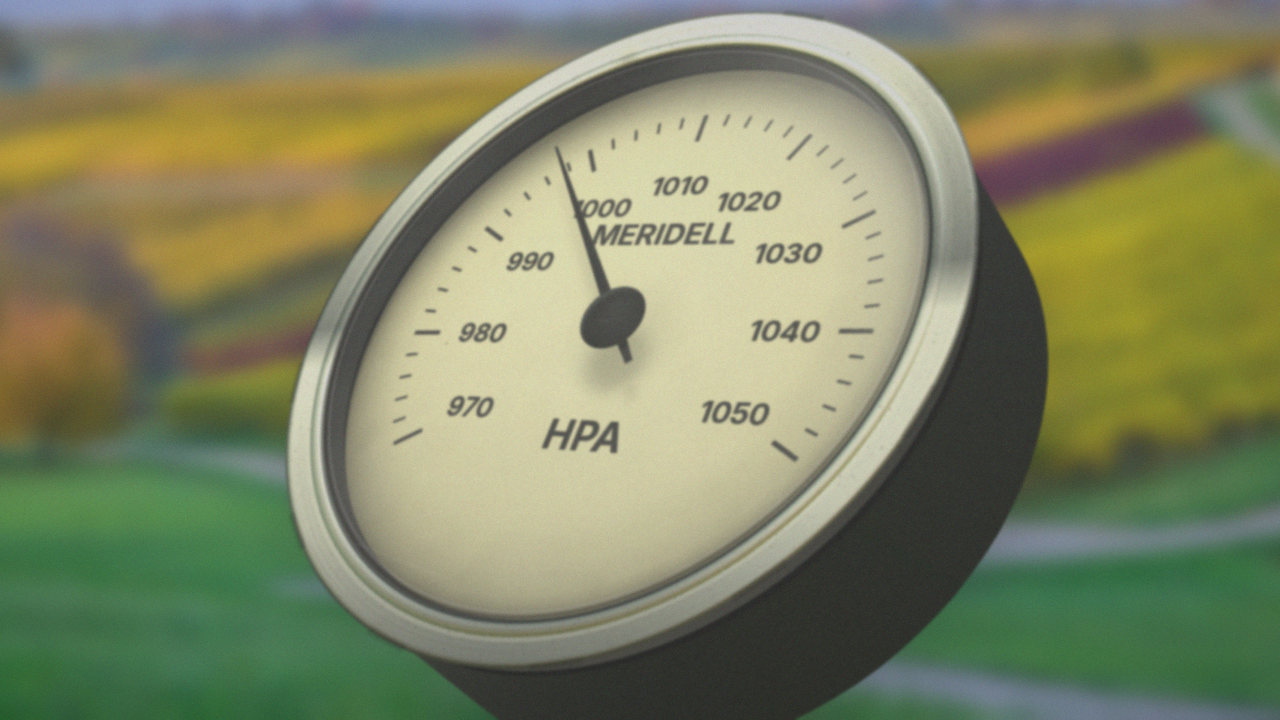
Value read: 998hPa
